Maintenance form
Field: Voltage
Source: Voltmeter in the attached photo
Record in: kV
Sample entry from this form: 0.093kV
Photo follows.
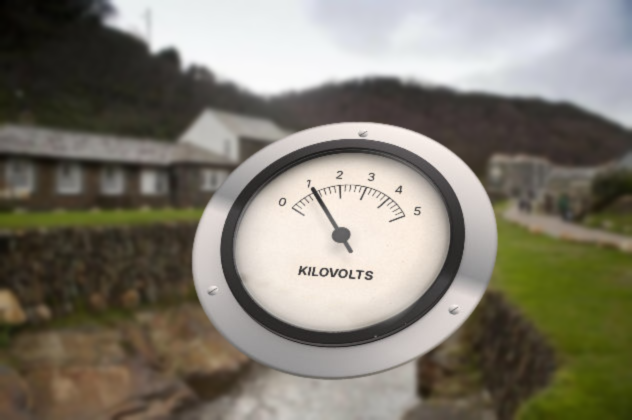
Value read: 1kV
